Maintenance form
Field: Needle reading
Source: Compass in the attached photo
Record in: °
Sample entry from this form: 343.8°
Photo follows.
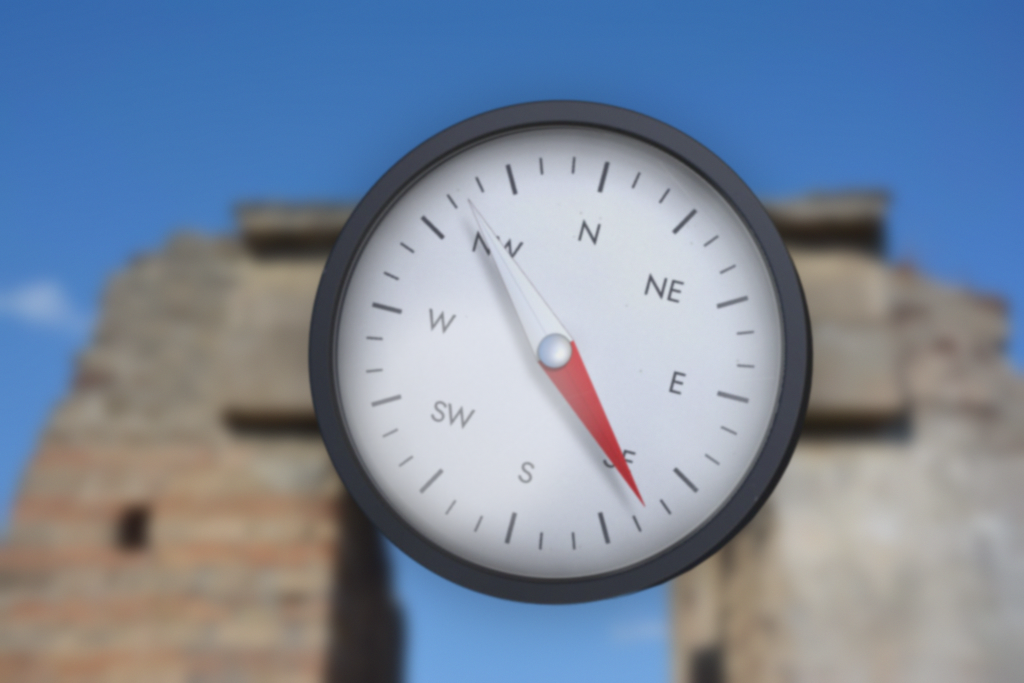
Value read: 135°
